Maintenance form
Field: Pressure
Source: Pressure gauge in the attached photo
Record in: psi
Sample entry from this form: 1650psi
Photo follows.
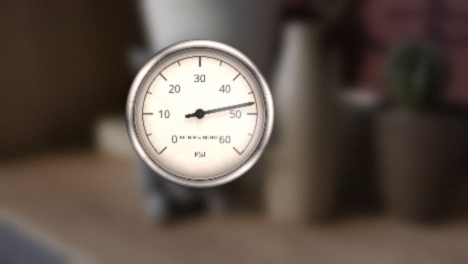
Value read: 47.5psi
